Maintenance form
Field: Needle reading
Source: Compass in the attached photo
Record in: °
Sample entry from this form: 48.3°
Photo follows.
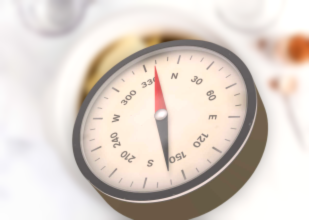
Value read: 340°
